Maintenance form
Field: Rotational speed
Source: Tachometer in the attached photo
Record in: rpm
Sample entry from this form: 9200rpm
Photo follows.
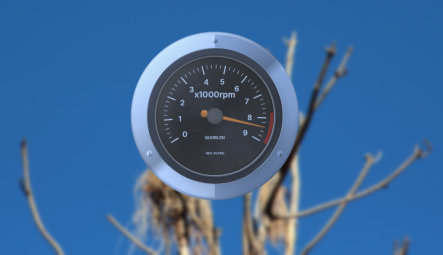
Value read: 8400rpm
